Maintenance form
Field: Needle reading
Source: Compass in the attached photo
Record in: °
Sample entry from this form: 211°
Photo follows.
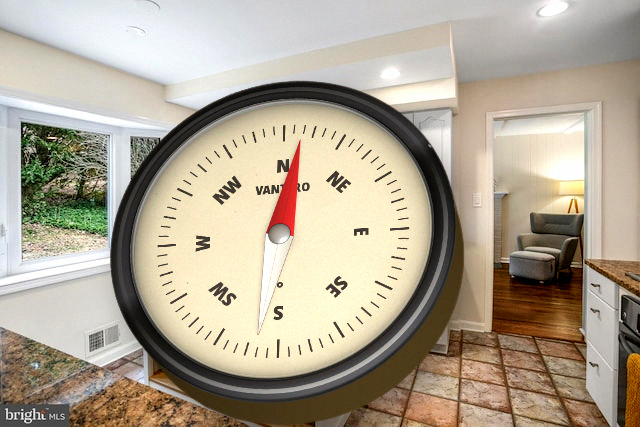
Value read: 10°
